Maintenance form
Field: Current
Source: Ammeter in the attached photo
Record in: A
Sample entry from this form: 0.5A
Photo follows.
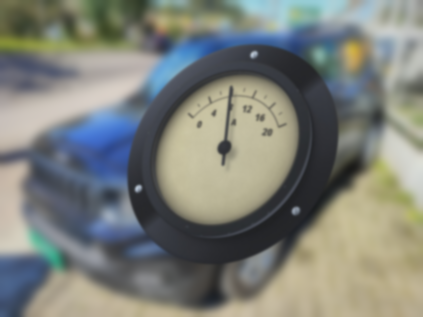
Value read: 8A
